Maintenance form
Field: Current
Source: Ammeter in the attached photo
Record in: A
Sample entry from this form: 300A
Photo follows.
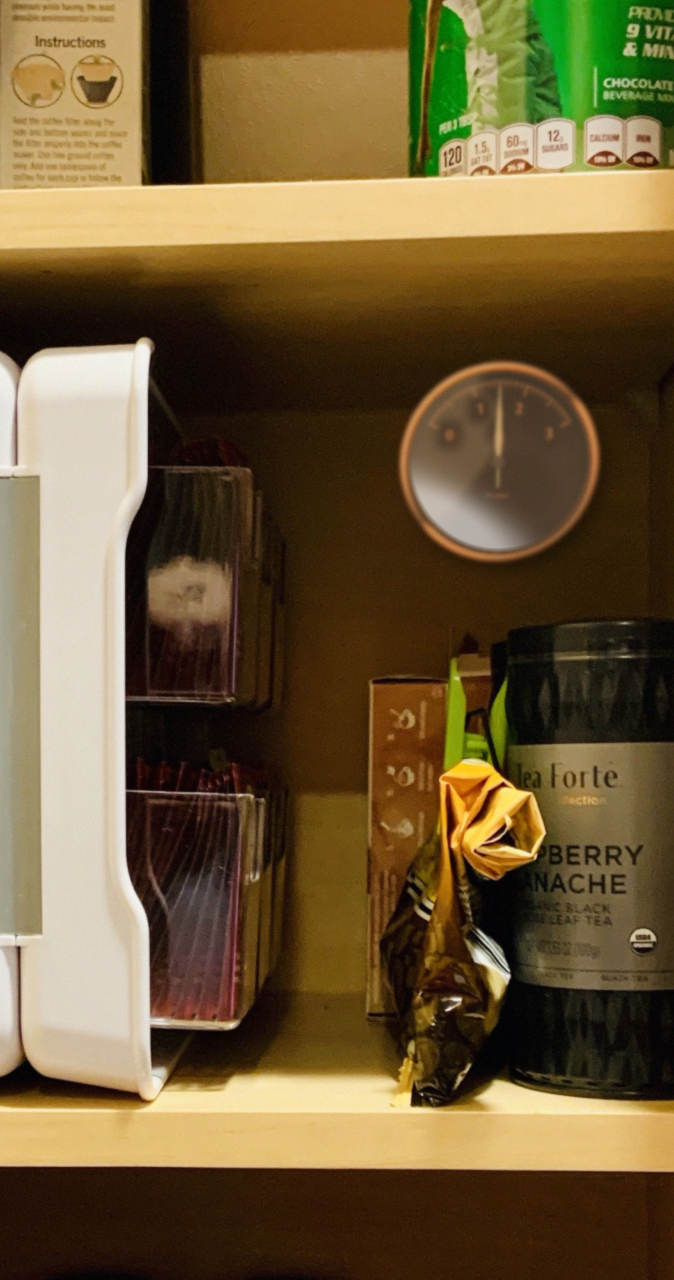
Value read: 1.5A
